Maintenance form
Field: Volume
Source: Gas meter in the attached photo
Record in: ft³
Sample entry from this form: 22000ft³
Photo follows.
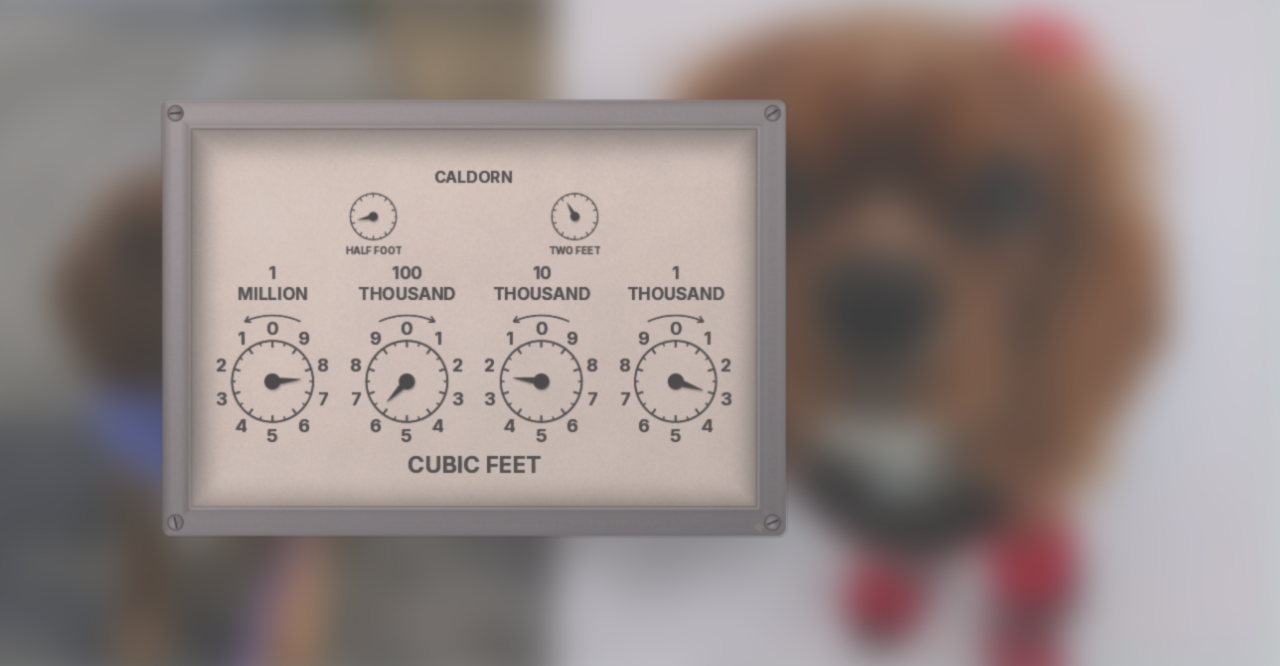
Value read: 762300ft³
